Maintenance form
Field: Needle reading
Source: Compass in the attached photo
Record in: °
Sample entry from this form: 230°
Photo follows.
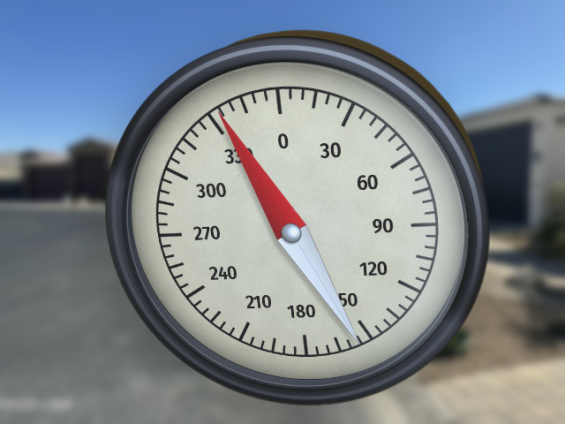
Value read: 335°
